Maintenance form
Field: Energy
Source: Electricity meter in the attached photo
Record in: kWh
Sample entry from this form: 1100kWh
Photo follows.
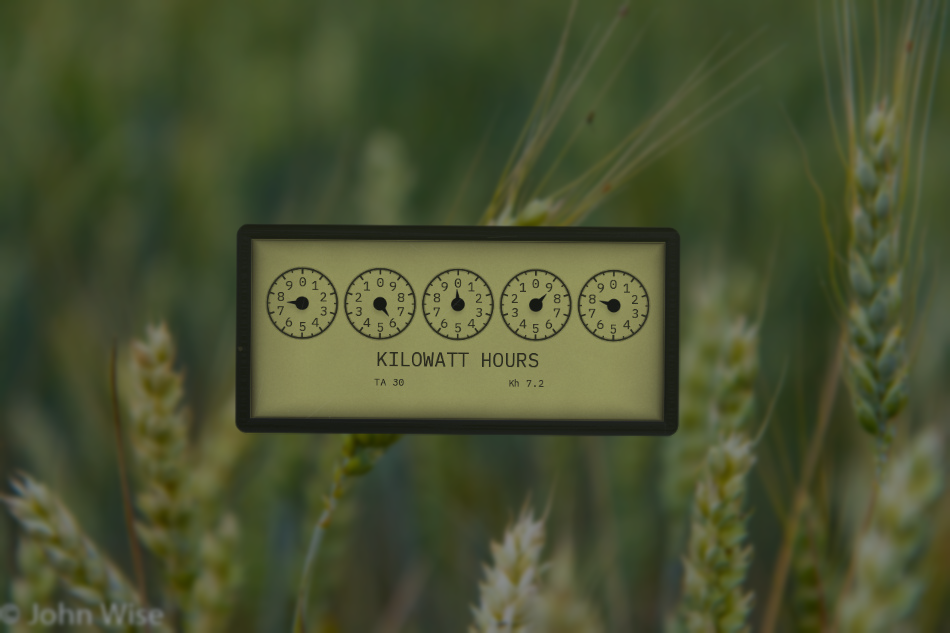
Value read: 75988kWh
